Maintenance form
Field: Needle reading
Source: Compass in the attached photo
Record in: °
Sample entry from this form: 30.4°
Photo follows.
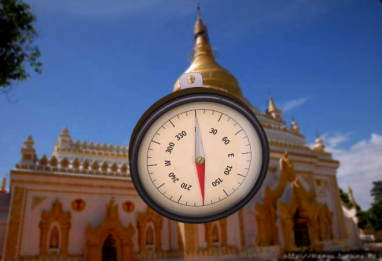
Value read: 180°
